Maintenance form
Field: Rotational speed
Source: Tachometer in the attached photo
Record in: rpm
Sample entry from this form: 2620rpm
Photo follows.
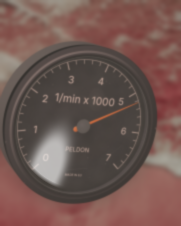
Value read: 5200rpm
